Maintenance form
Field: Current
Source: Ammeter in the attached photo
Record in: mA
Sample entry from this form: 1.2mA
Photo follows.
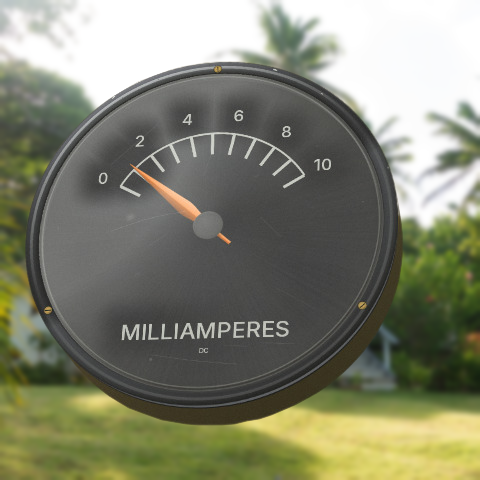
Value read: 1mA
